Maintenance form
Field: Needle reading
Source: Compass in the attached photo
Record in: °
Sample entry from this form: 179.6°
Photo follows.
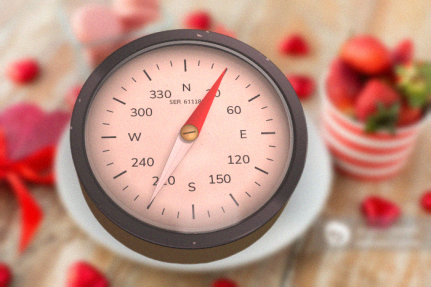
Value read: 30°
